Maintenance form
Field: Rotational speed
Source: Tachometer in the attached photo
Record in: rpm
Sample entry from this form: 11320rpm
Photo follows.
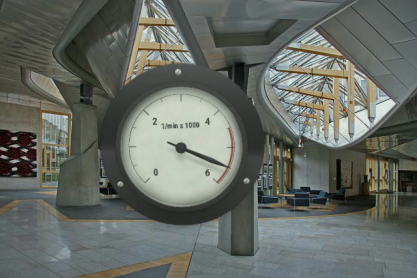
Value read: 5500rpm
